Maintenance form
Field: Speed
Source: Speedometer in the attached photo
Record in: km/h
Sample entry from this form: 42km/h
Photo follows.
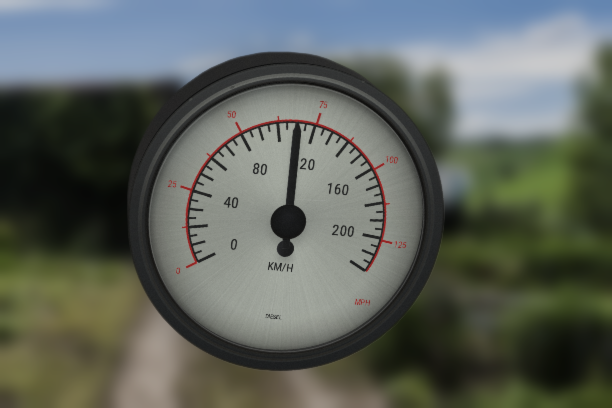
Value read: 110km/h
